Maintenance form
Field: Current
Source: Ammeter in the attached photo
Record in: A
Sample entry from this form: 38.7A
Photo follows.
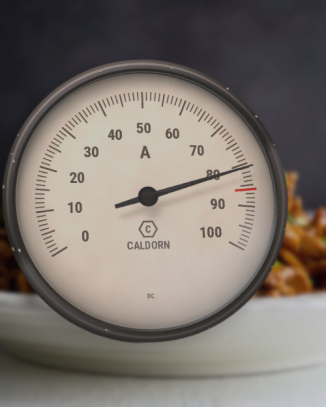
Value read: 81A
